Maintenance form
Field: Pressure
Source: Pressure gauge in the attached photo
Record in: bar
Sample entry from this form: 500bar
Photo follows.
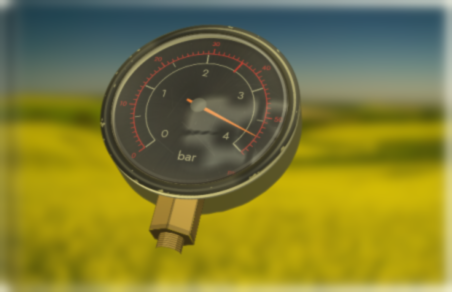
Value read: 3.75bar
